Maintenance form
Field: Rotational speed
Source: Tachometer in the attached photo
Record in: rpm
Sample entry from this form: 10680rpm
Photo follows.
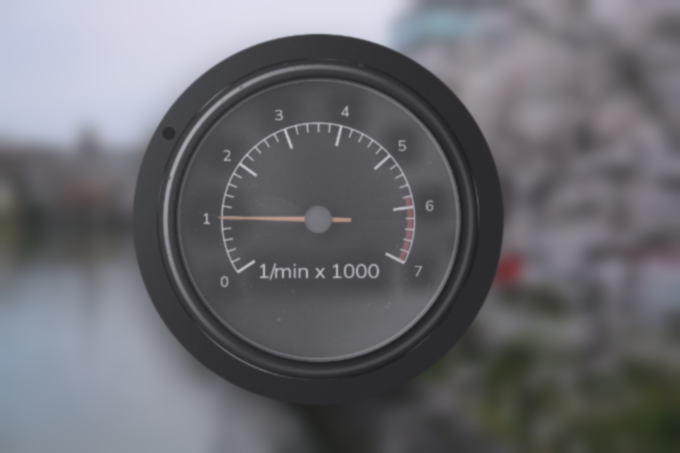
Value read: 1000rpm
